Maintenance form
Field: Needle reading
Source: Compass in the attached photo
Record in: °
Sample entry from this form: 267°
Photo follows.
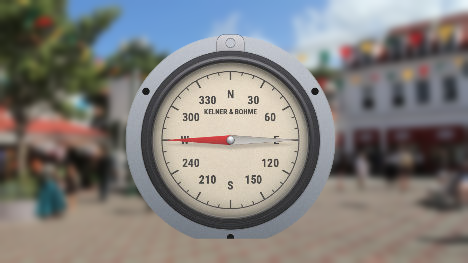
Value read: 270°
